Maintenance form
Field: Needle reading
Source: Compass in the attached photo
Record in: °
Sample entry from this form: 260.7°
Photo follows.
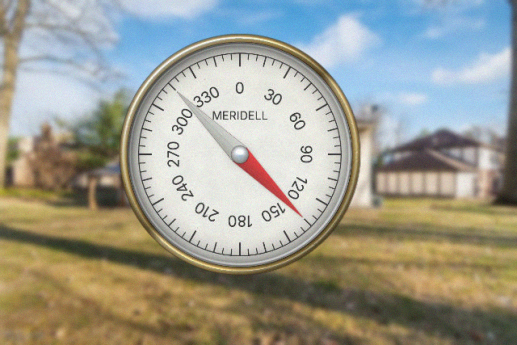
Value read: 135°
